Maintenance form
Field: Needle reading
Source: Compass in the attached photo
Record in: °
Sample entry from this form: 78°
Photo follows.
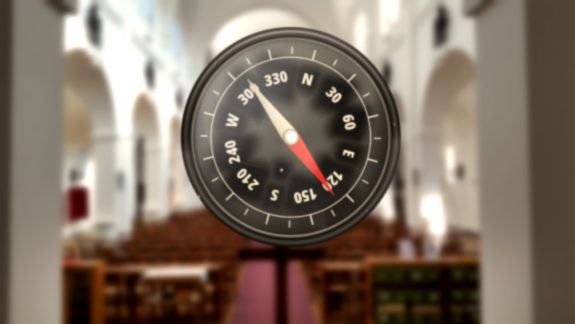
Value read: 127.5°
